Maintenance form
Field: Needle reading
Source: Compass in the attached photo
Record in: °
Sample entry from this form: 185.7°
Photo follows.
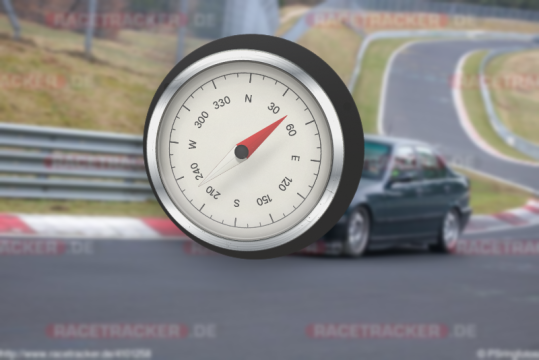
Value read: 45°
